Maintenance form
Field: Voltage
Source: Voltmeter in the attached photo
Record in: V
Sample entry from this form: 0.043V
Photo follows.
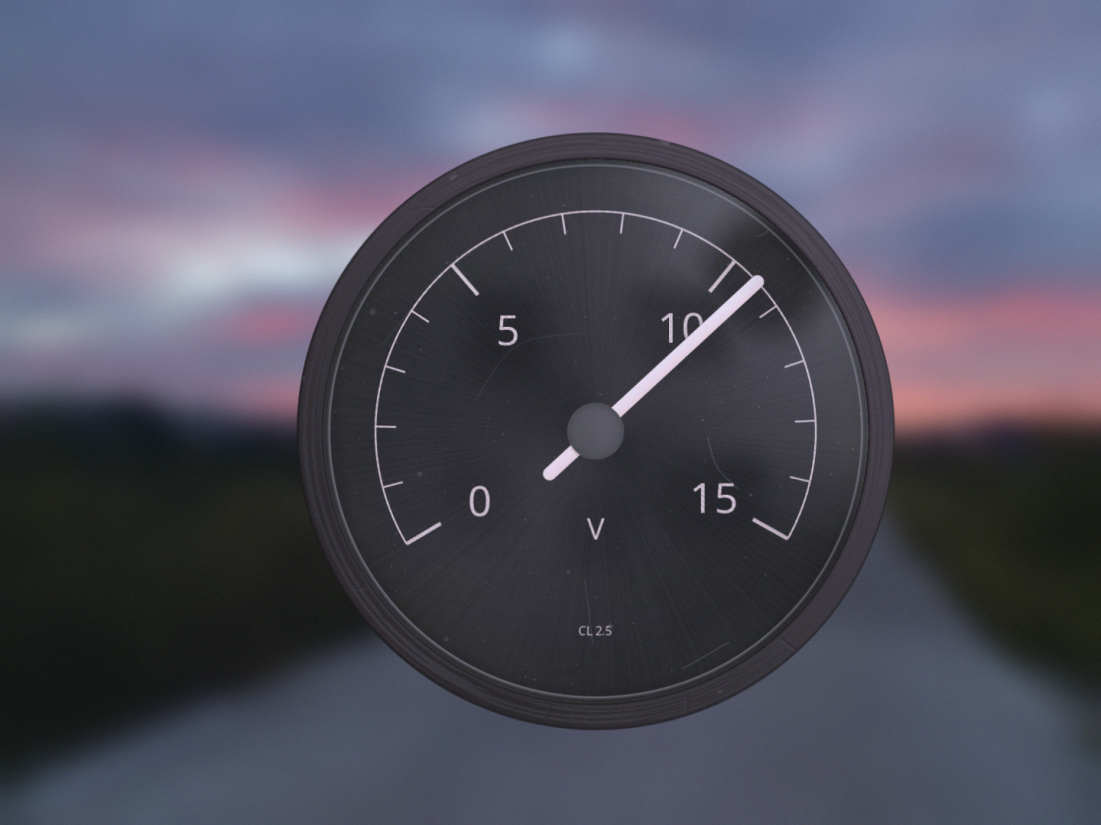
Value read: 10.5V
